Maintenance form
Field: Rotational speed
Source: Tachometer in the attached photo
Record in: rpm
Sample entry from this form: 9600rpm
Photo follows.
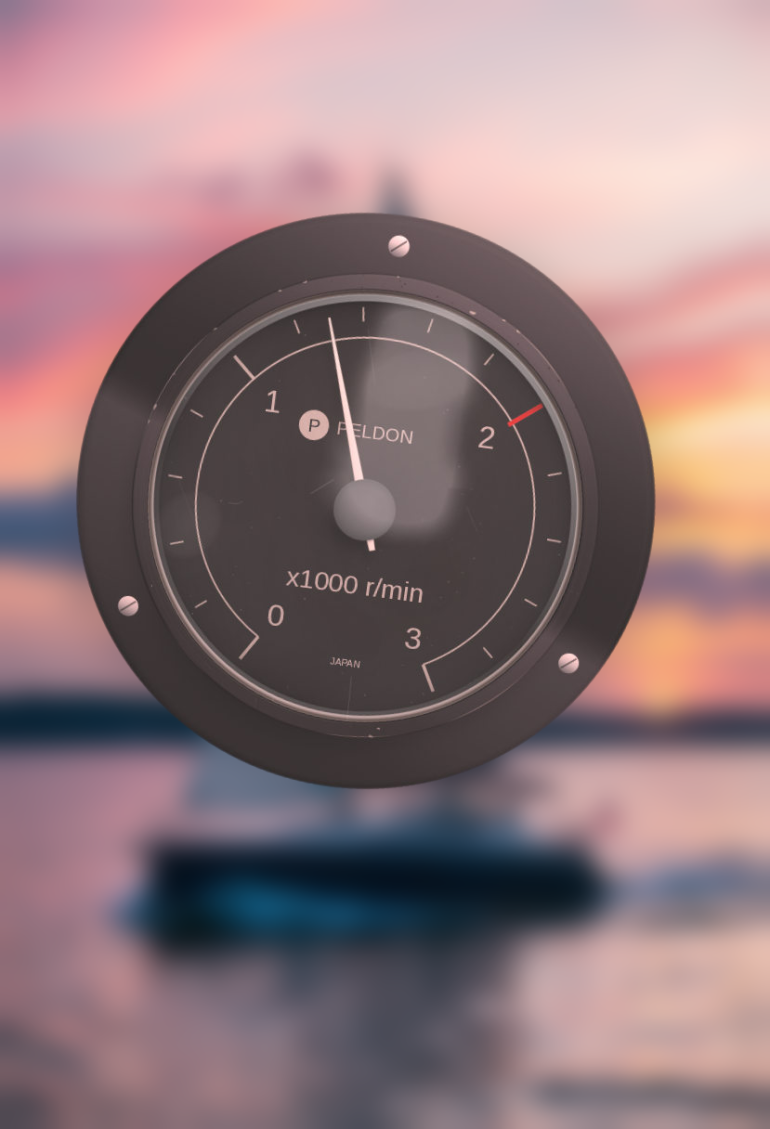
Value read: 1300rpm
